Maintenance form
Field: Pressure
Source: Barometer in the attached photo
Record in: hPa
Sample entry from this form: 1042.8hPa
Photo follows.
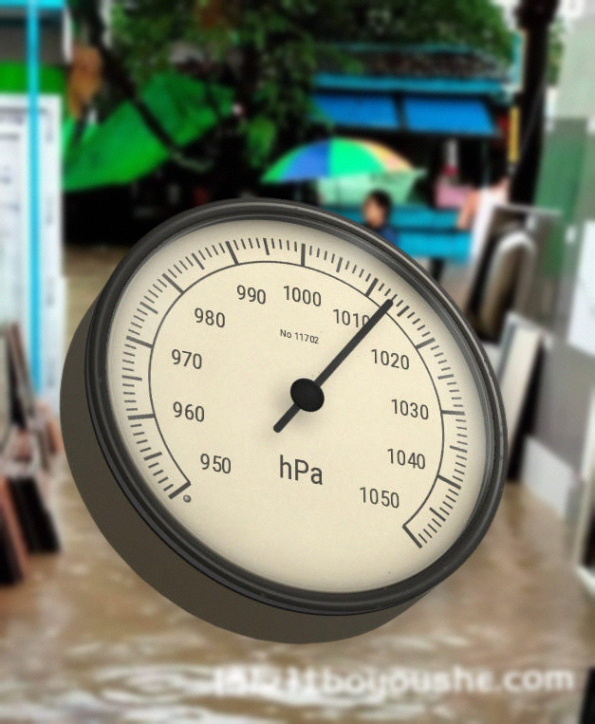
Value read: 1013hPa
